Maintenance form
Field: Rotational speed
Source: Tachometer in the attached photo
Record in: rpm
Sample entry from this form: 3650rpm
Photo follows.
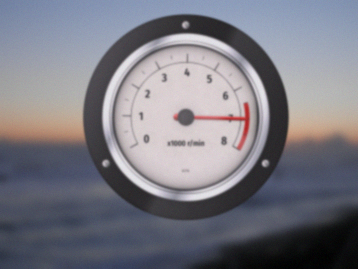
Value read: 7000rpm
